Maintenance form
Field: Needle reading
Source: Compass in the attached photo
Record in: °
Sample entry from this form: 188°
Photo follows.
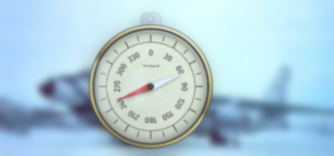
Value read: 247.5°
